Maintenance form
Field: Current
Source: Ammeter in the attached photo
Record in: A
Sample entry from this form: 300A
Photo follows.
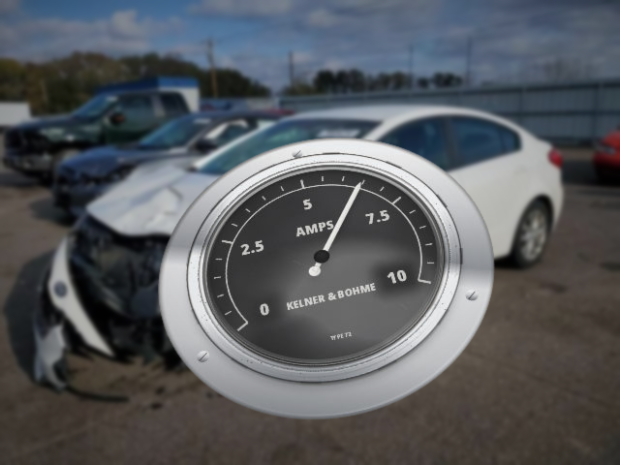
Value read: 6.5A
